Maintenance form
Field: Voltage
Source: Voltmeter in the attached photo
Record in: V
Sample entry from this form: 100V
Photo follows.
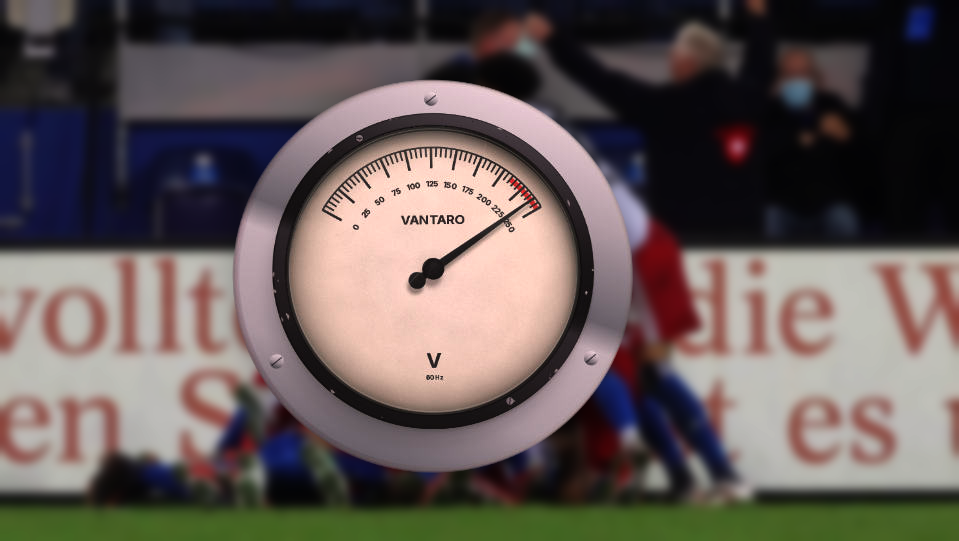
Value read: 240V
